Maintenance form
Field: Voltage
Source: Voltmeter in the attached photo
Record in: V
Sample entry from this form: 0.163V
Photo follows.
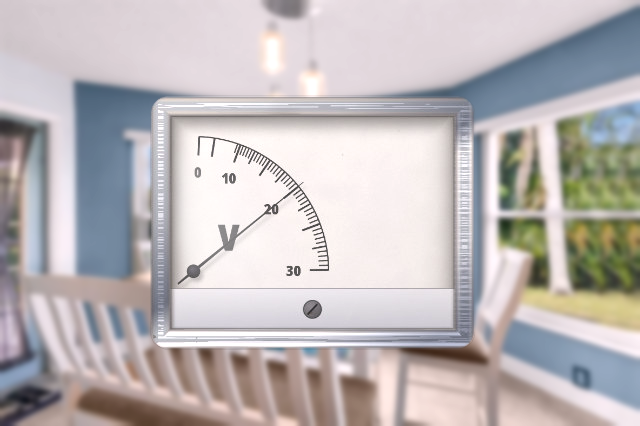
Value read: 20V
